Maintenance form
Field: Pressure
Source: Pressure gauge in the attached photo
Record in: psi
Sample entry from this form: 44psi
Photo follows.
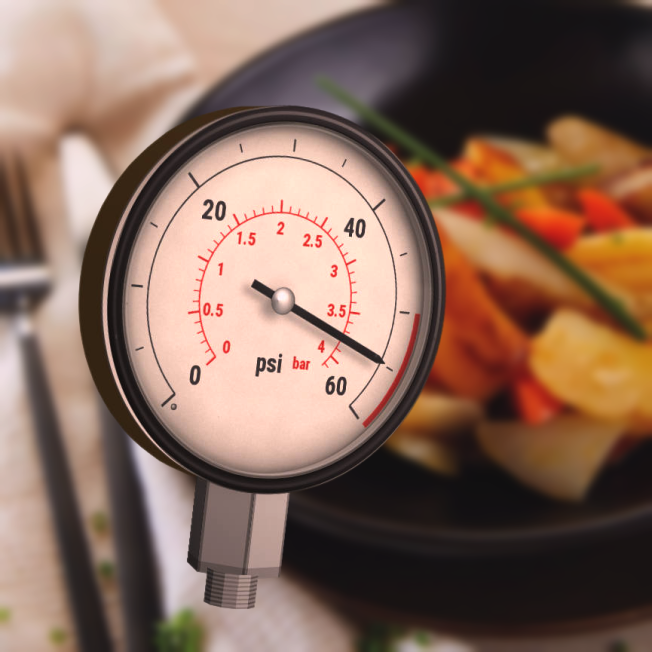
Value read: 55psi
